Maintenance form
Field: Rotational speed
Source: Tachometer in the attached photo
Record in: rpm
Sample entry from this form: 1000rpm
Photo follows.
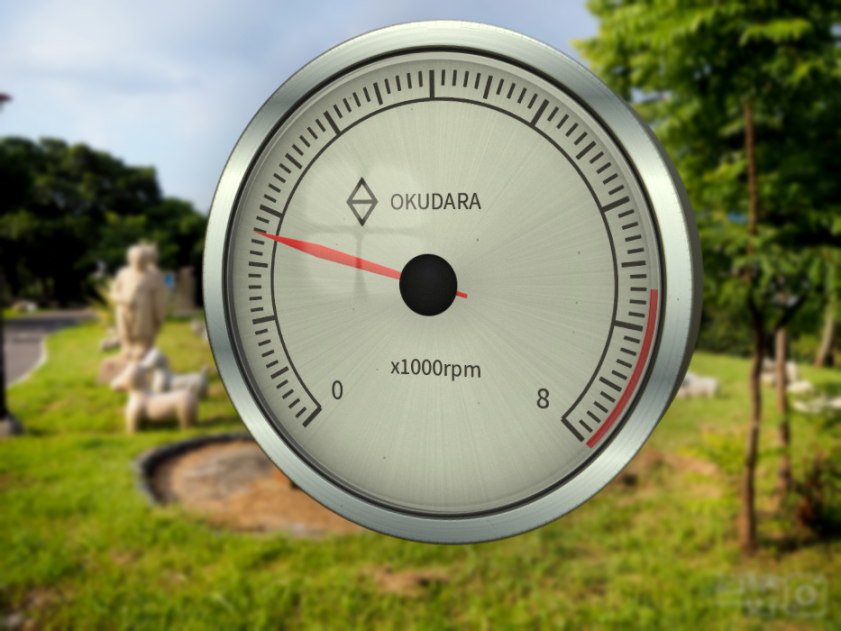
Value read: 1800rpm
